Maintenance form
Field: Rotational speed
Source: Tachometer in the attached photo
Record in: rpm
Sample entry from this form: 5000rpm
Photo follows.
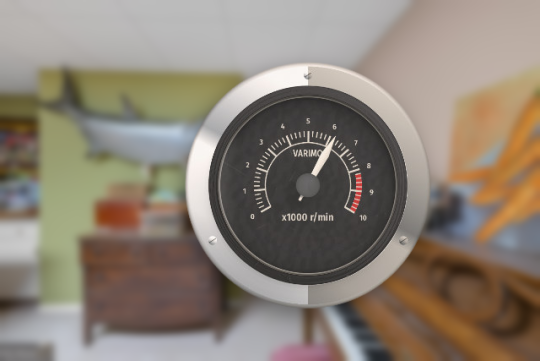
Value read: 6200rpm
